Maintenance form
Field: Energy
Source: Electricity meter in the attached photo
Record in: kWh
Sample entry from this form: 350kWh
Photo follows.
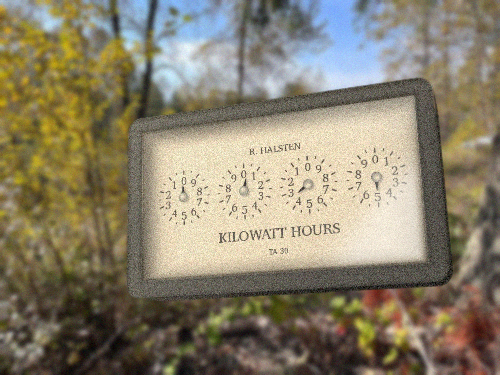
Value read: 35kWh
